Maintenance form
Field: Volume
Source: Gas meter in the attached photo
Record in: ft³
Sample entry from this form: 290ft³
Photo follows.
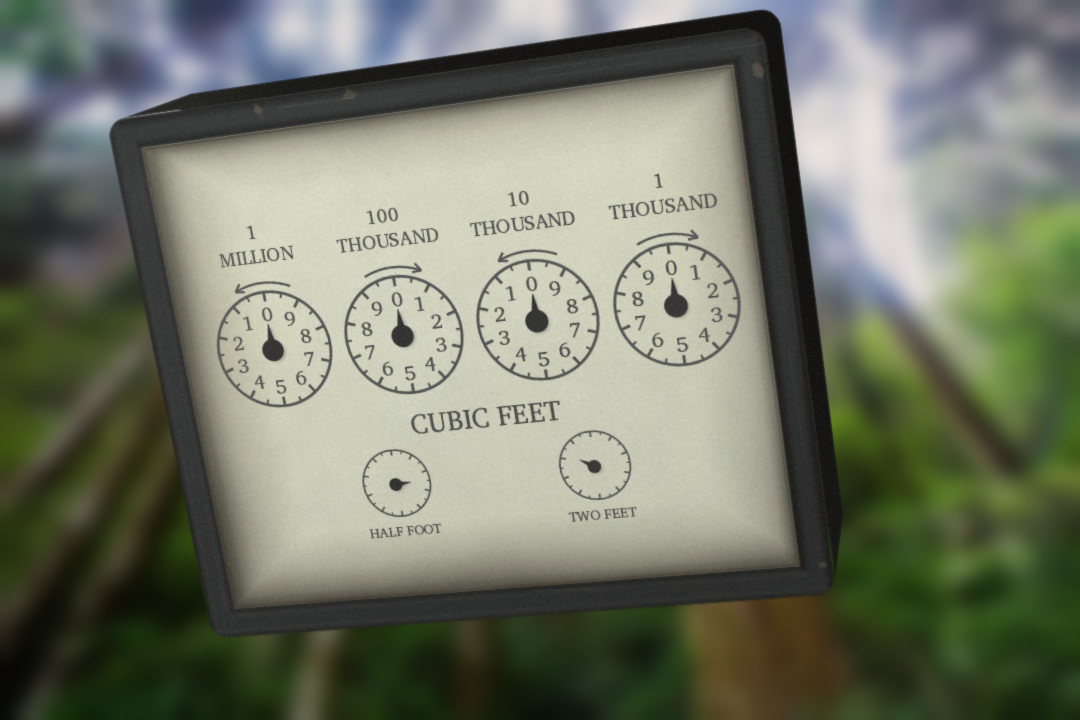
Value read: 0ft³
